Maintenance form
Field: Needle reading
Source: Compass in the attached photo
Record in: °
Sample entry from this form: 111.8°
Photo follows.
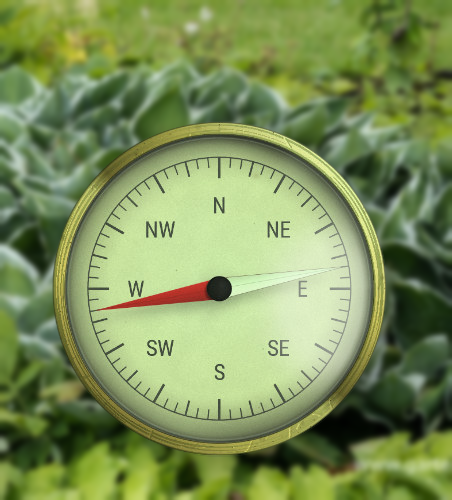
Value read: 260°
